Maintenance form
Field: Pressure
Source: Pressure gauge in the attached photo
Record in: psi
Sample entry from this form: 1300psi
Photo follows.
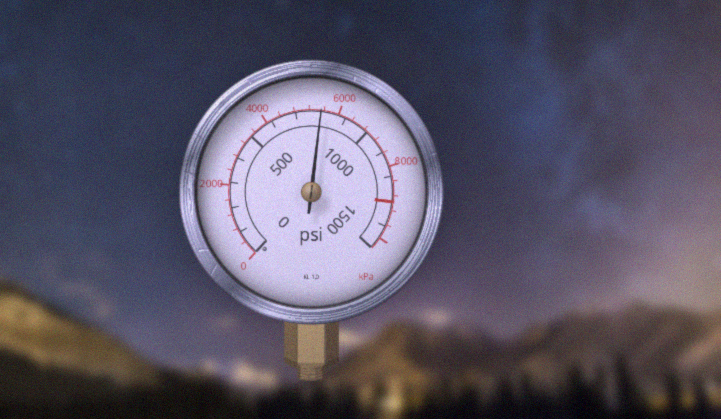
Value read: 800psi
